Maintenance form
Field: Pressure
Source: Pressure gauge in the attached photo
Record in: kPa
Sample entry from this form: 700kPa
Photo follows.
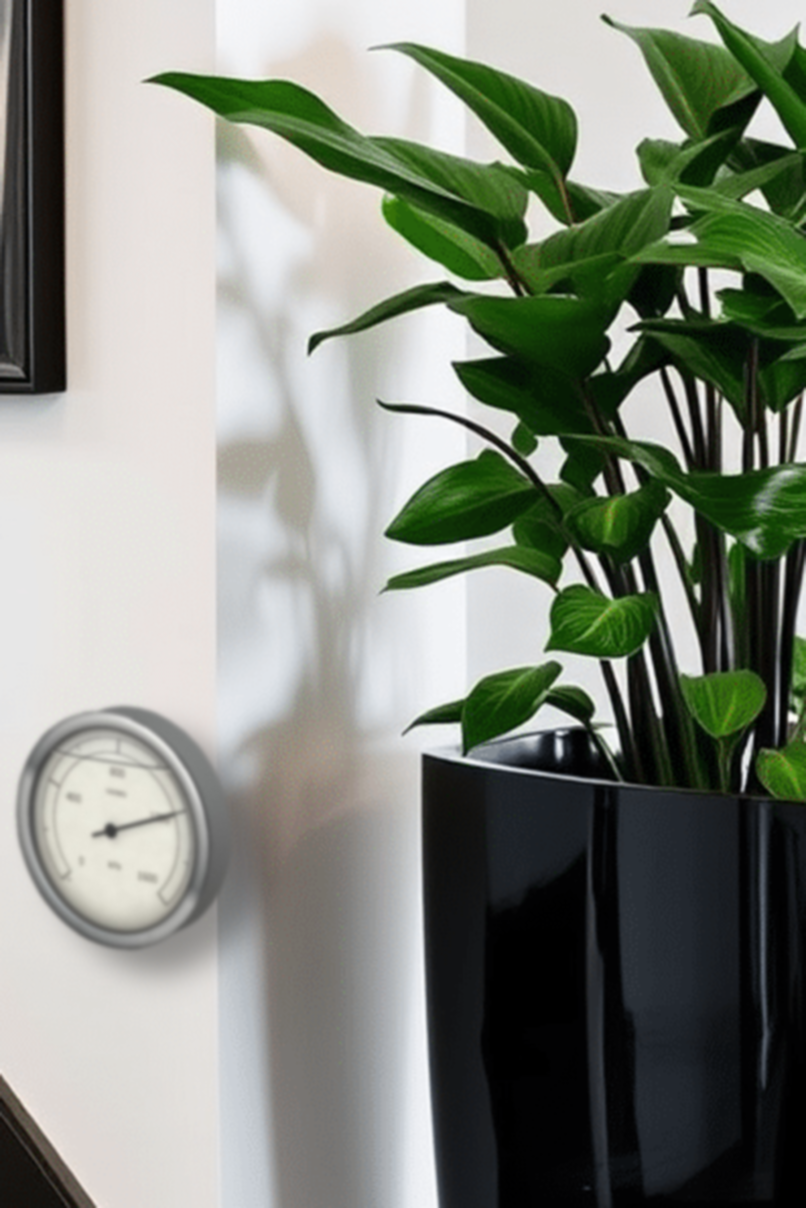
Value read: 1200kPa
